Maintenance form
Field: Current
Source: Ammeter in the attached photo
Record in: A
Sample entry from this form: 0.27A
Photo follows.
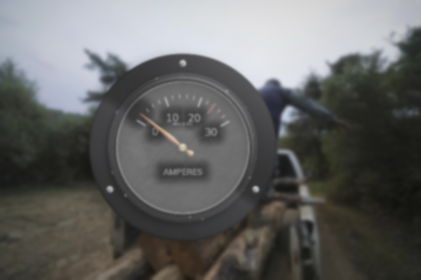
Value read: 2A
